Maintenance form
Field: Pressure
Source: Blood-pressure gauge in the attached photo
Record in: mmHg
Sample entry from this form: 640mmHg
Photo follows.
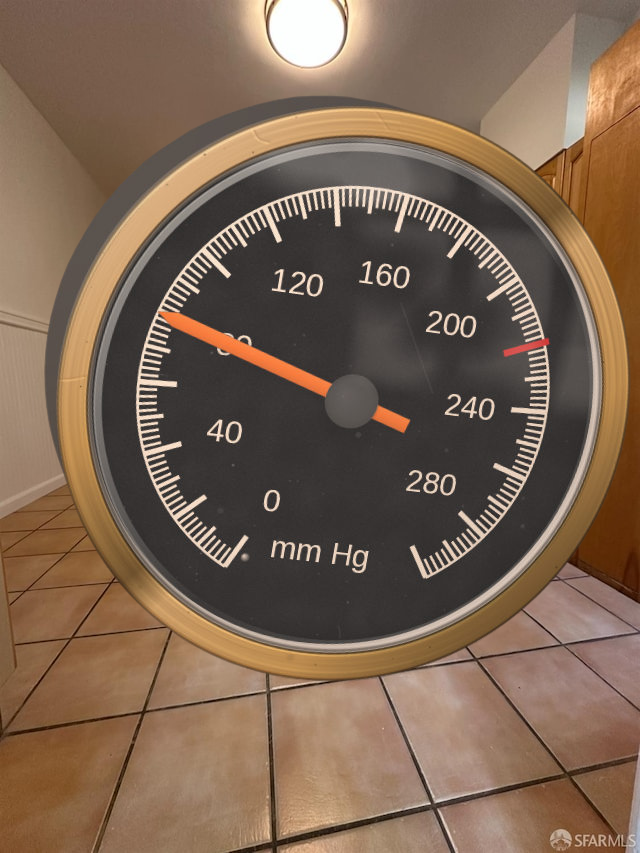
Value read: 80mmHg
